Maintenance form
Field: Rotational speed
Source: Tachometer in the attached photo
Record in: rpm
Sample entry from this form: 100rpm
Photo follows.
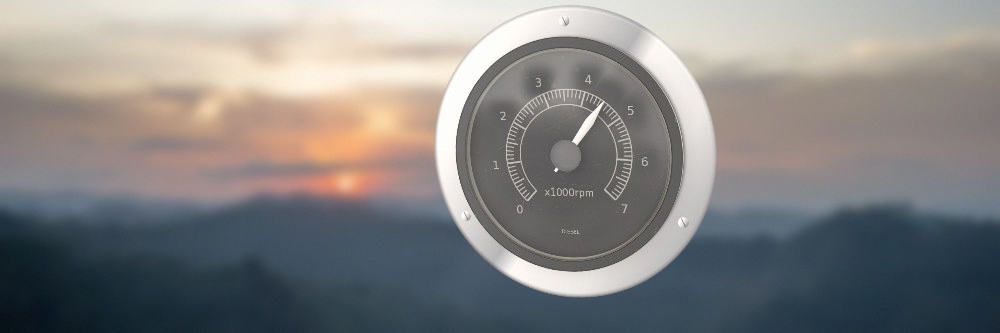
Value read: 4500rpm
